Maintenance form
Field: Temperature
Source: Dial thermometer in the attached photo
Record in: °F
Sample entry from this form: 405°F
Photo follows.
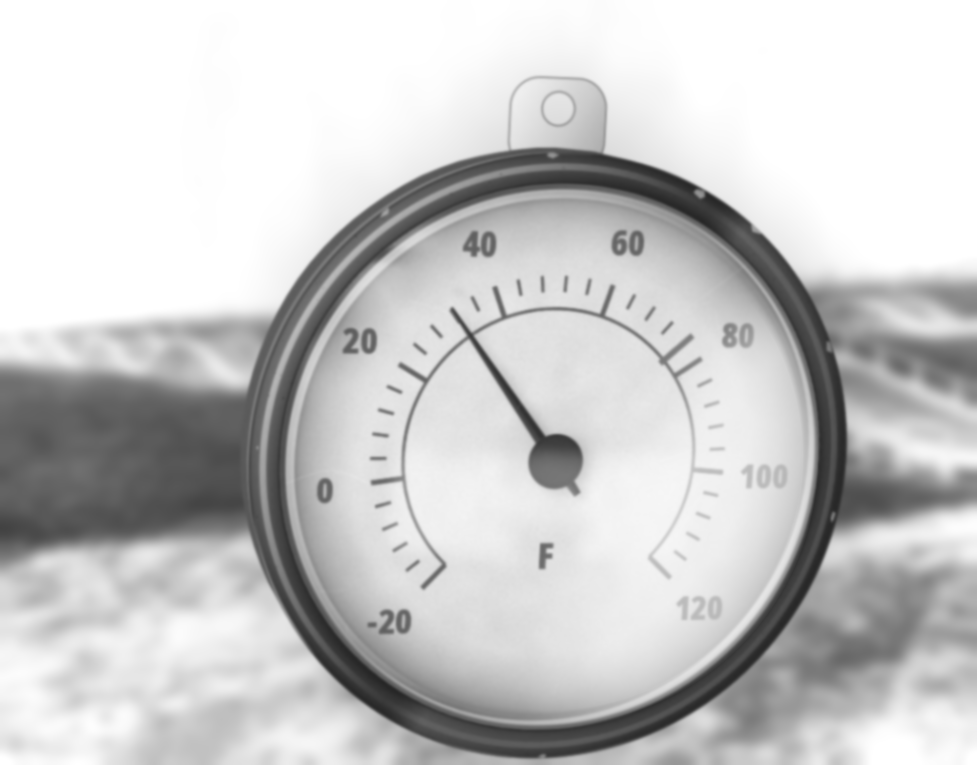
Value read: 32°F
